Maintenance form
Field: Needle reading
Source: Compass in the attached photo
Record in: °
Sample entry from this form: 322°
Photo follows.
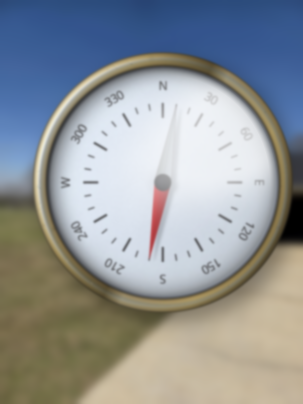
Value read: 190°
